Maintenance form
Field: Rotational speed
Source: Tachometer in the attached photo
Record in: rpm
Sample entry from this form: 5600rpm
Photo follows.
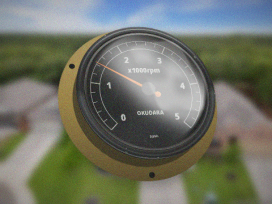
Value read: 1400rpm
